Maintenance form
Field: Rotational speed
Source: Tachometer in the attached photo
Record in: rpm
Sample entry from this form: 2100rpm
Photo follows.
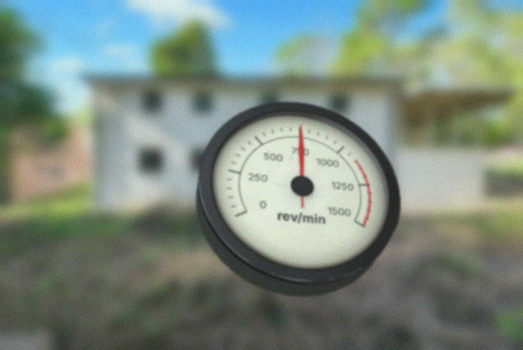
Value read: 750rpm
